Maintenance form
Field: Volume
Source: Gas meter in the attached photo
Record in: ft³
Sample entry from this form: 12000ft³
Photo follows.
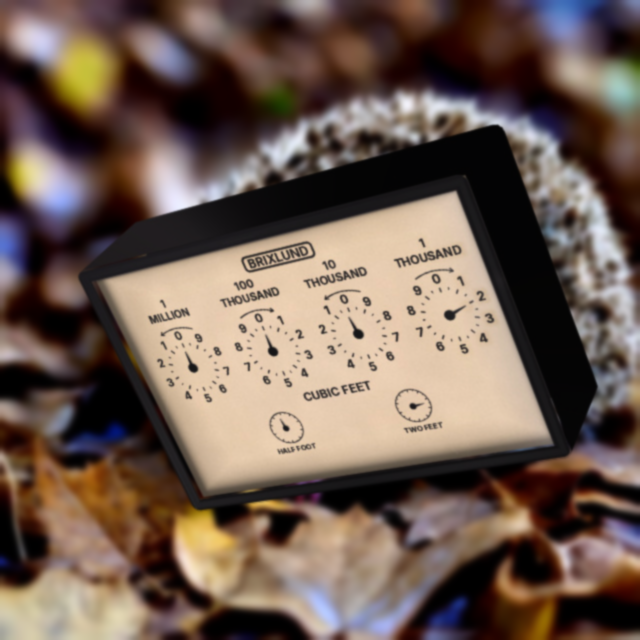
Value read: 200ft³
